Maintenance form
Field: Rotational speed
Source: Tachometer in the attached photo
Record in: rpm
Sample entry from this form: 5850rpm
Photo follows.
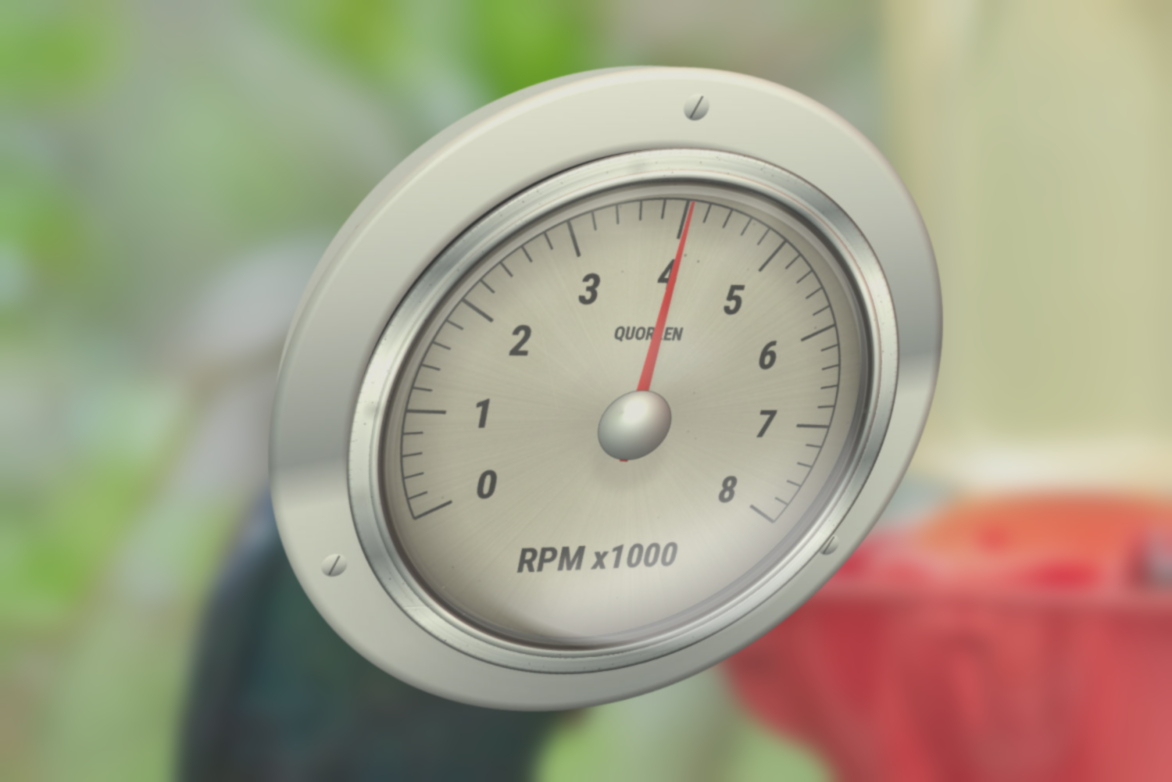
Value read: 4000rpm
